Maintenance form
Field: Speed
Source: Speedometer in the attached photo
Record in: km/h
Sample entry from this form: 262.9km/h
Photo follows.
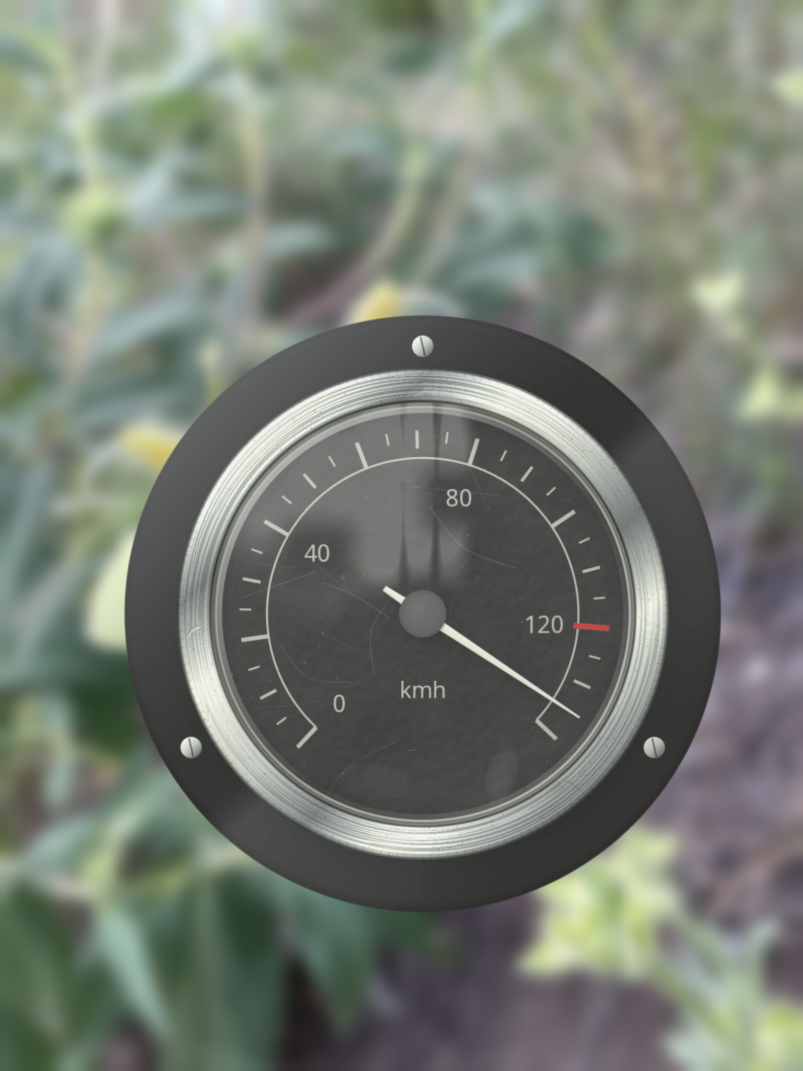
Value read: 135km/h
